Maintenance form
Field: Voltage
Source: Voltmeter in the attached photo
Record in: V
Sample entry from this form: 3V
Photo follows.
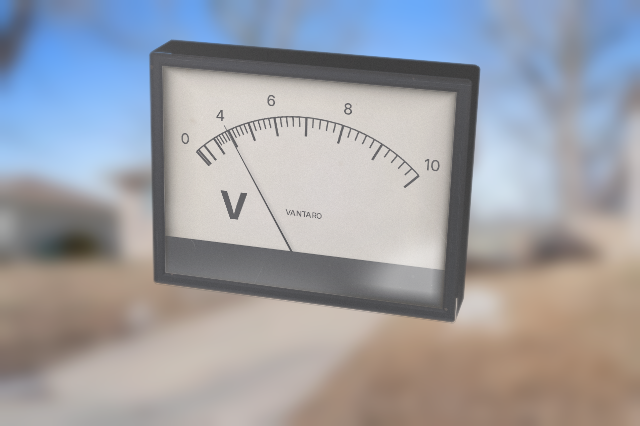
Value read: 4V
